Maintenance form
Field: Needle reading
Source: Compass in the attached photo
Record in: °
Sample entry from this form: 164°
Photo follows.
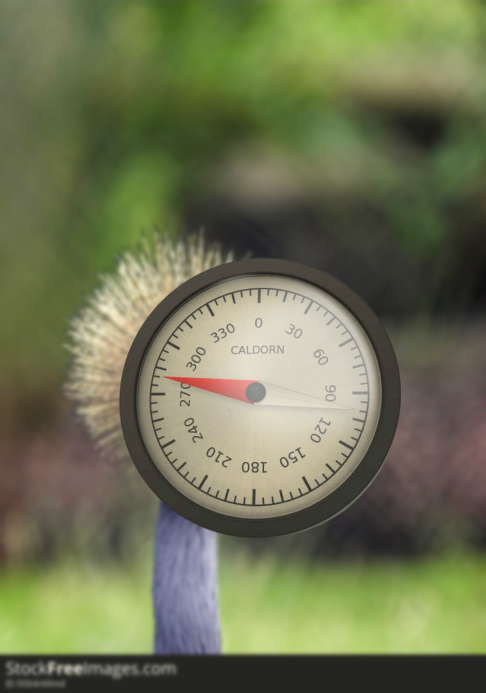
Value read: 280°
